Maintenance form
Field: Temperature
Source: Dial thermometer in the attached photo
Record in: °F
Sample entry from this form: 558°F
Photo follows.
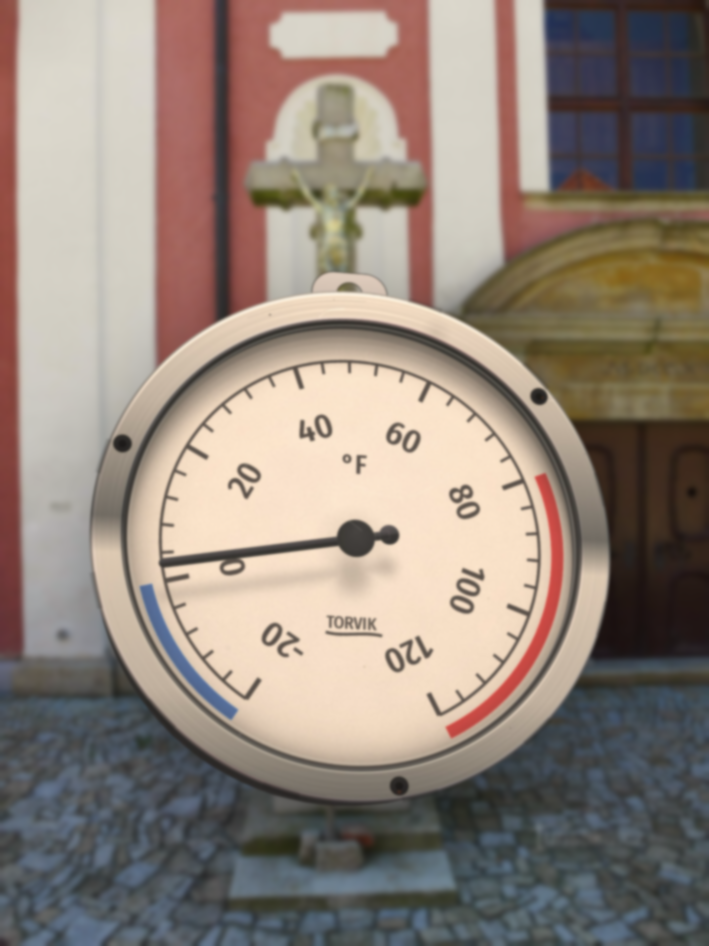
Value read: 2°F
